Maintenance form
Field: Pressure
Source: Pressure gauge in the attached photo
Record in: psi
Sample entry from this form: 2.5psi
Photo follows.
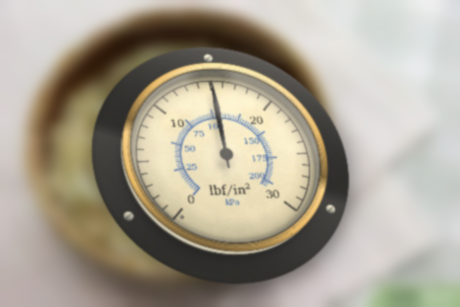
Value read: 15psi
